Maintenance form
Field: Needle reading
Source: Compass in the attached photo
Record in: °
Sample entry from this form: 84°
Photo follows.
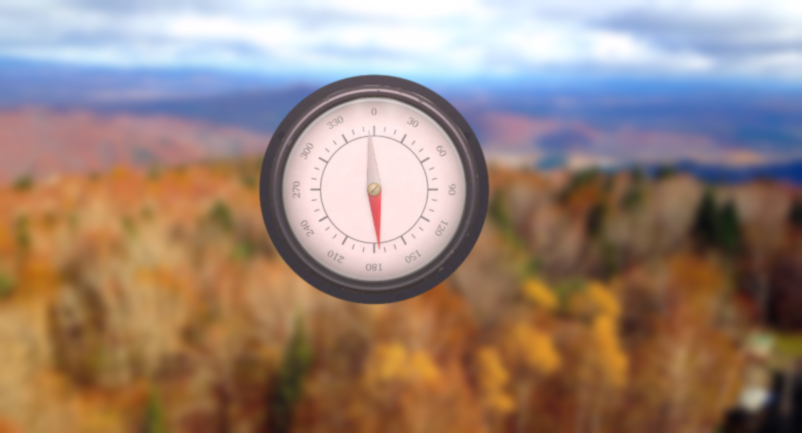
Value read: 175°
